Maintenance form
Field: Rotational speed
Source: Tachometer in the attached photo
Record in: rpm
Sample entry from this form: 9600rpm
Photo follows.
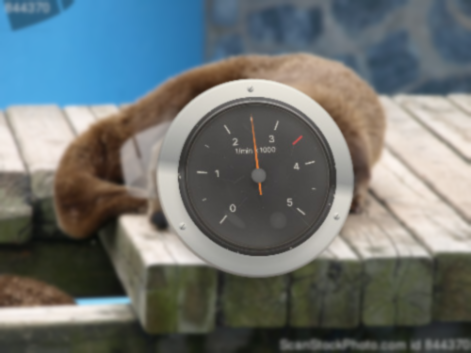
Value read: 2500rpm
